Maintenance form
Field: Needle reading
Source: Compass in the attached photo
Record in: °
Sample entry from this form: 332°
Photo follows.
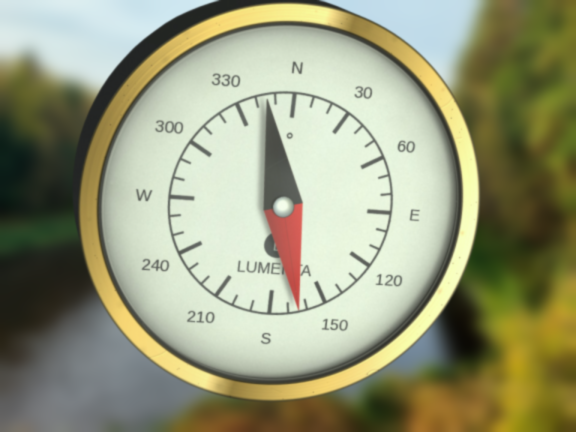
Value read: 165°
